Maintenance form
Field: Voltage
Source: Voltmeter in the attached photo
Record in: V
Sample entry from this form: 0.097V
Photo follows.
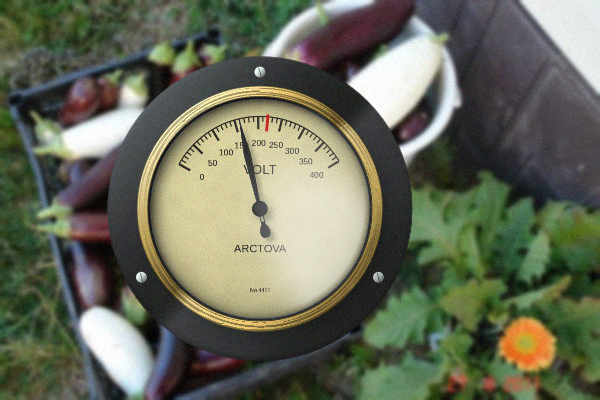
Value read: 160V
